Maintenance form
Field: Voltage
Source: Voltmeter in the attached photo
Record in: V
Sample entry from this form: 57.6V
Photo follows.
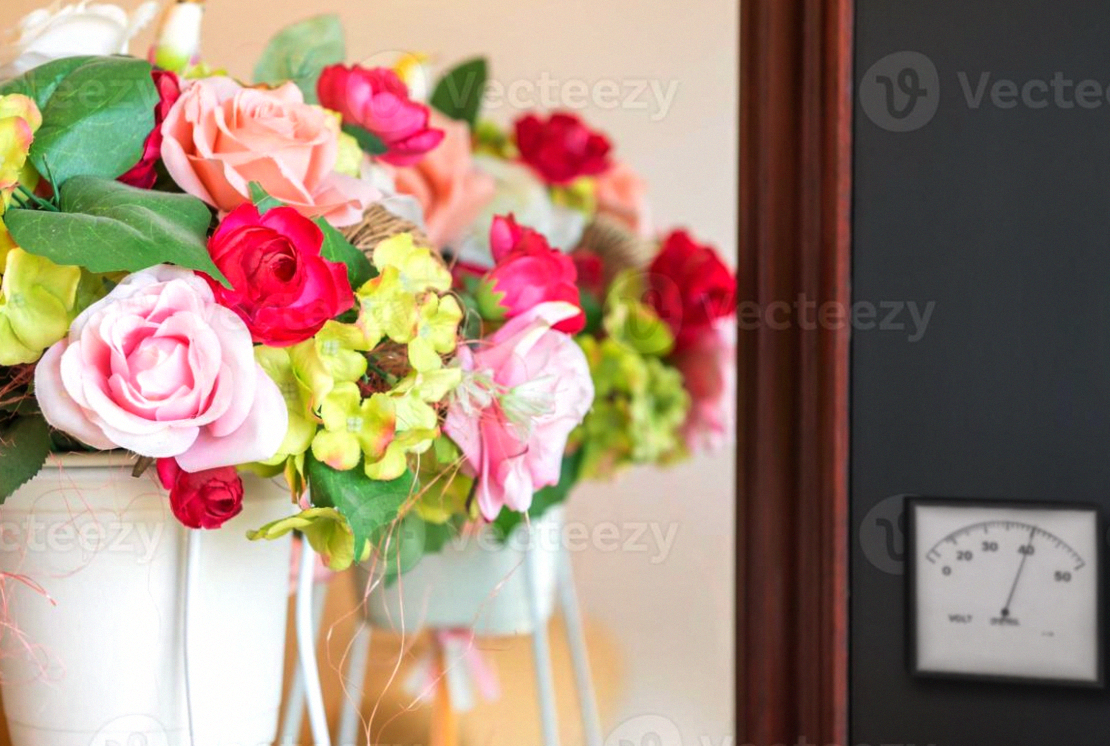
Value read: 40V
